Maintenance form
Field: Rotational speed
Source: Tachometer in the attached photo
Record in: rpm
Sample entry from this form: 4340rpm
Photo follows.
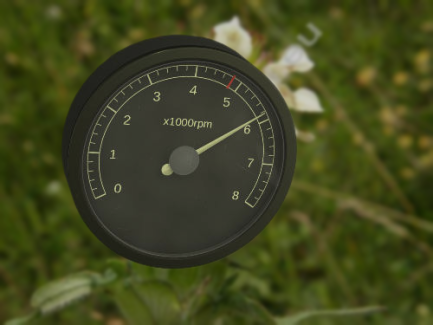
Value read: 5800rpm
